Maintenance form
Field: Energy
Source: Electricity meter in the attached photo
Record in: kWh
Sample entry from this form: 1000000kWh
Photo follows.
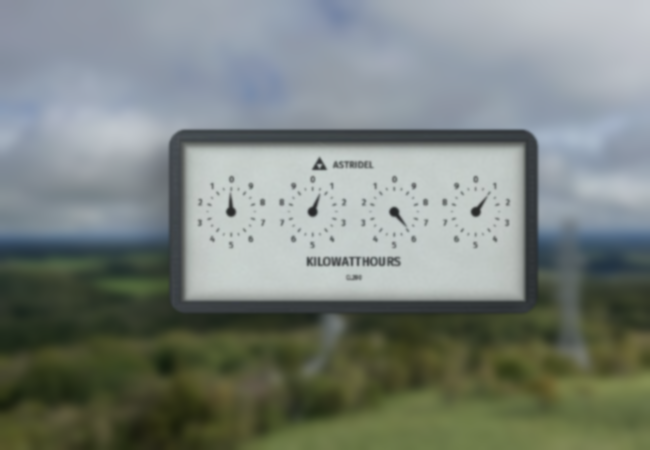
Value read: 61kWh
